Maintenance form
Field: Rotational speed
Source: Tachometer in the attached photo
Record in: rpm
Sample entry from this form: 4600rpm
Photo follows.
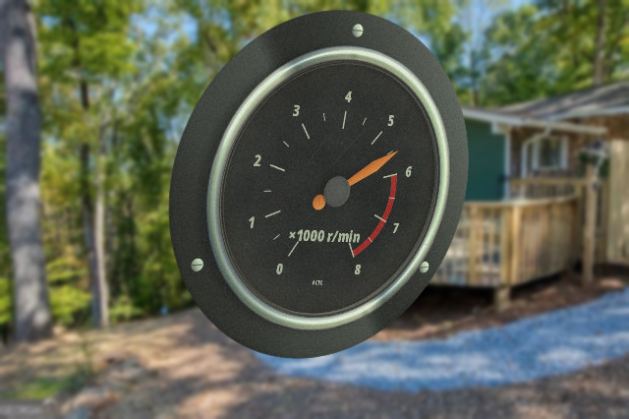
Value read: 5500rpm
